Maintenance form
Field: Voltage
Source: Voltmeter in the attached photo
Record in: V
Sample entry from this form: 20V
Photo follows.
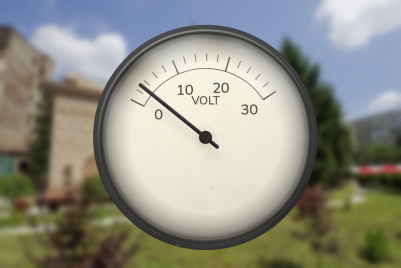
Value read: 3V
